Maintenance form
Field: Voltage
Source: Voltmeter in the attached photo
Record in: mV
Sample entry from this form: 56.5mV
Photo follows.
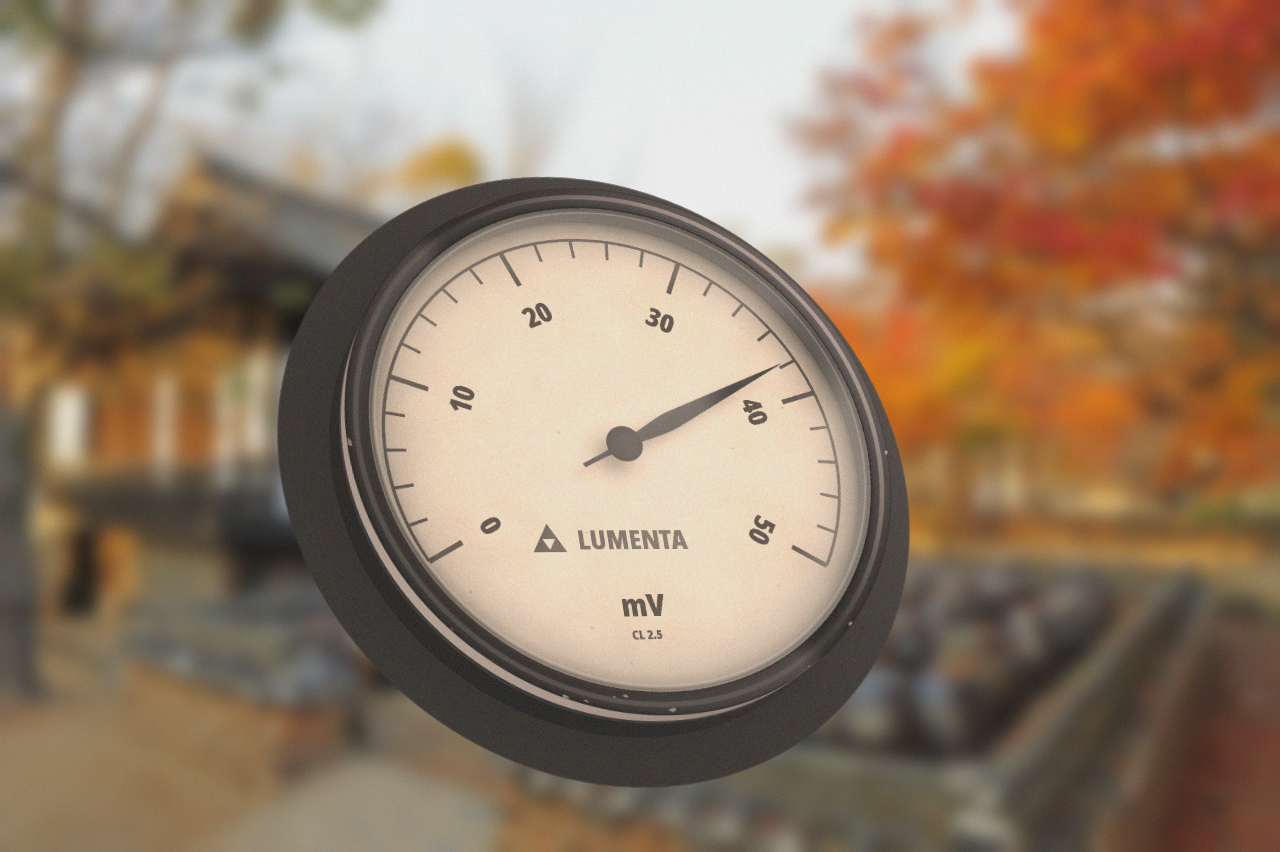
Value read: 38mV
